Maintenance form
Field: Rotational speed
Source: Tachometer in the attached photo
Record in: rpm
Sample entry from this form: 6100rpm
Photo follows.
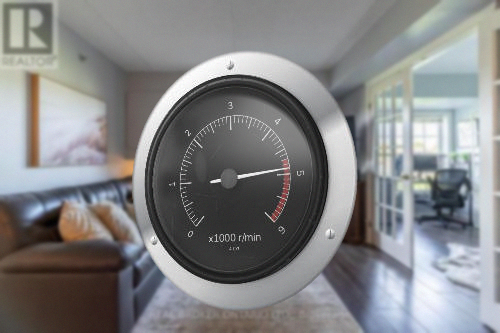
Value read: 4900rpm
